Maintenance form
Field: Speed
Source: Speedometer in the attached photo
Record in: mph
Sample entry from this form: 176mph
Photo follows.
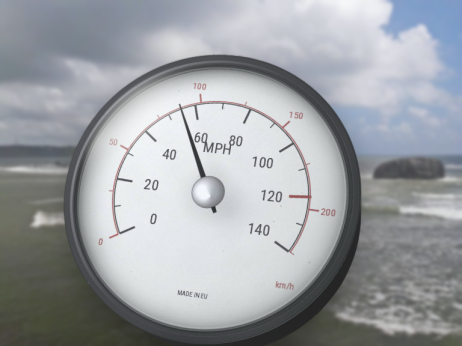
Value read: 55mph
